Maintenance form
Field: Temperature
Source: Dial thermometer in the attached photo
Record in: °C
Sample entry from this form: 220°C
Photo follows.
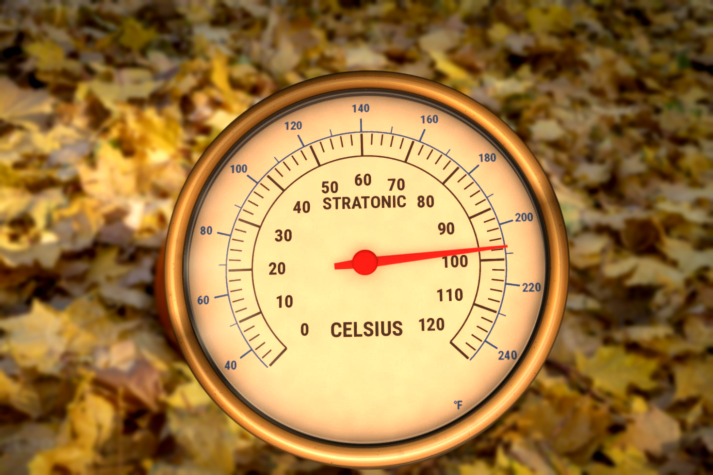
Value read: 98°C
